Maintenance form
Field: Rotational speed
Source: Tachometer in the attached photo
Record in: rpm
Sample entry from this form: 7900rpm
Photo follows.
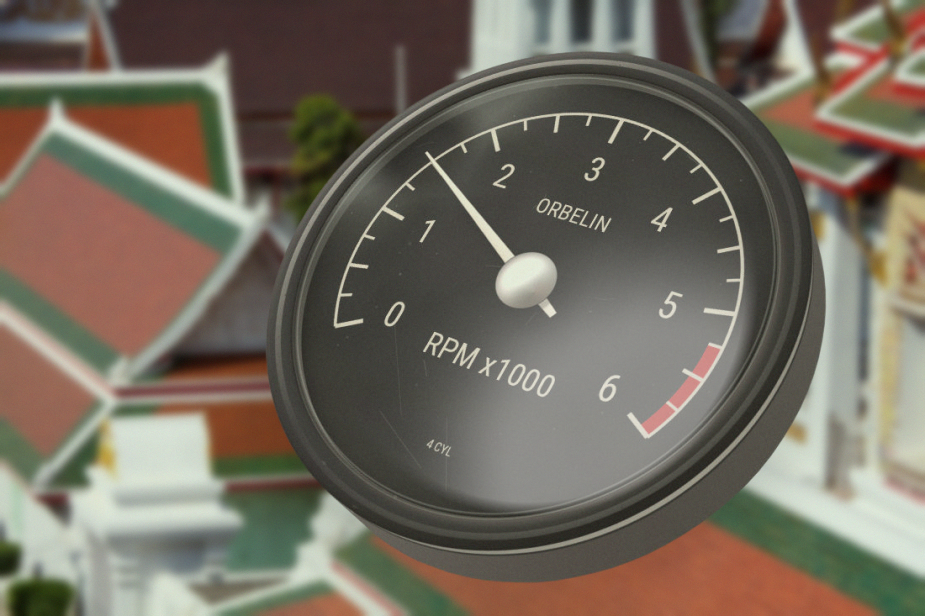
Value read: 1500rpm
